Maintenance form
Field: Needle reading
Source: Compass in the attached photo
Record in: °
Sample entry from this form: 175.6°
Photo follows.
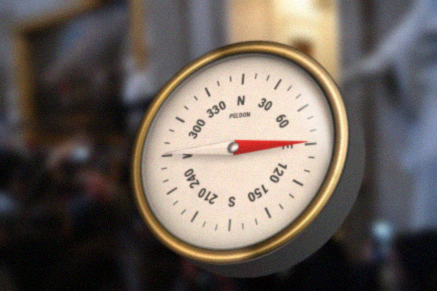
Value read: 90°
